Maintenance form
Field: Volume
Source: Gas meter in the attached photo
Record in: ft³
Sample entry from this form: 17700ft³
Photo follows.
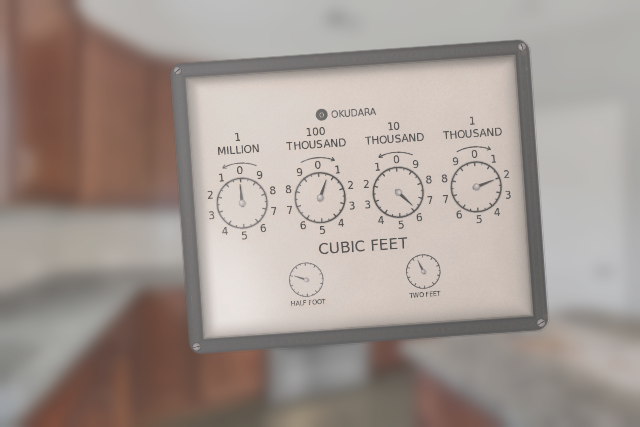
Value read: 6200ft³
